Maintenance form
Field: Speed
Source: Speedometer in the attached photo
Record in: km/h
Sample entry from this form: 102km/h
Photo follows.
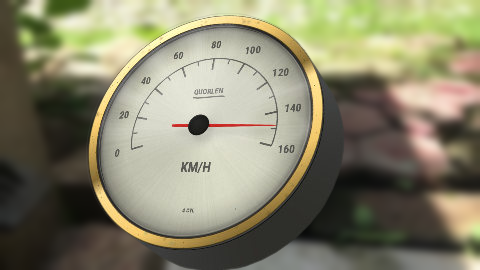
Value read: 150km/h
